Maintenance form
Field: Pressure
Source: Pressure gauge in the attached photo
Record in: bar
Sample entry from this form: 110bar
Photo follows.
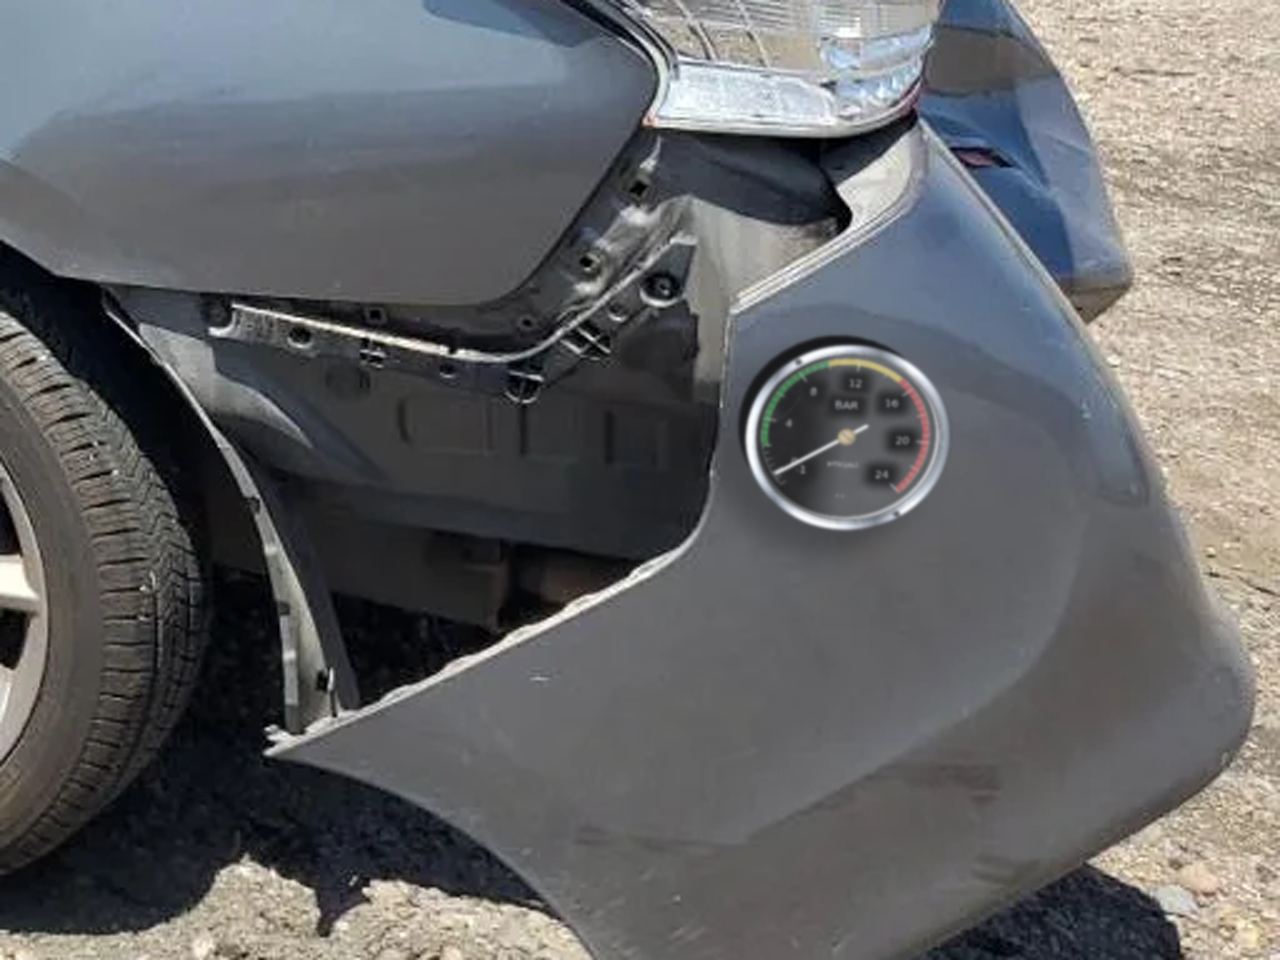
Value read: 0bar
